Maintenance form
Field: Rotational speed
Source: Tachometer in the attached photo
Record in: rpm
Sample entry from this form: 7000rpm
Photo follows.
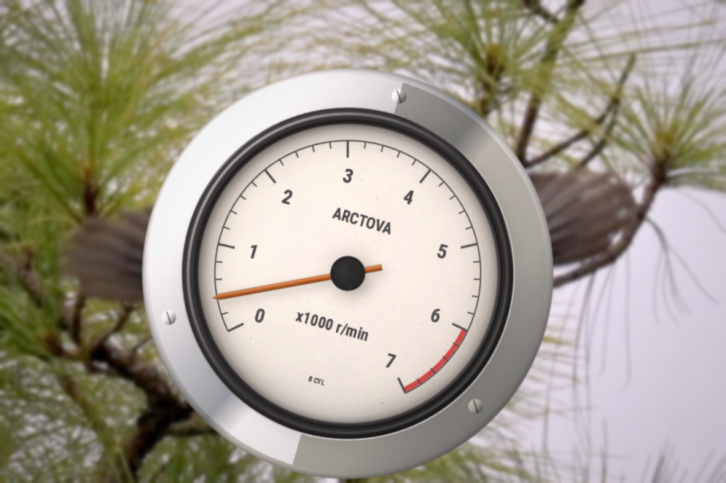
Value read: 400rpm
